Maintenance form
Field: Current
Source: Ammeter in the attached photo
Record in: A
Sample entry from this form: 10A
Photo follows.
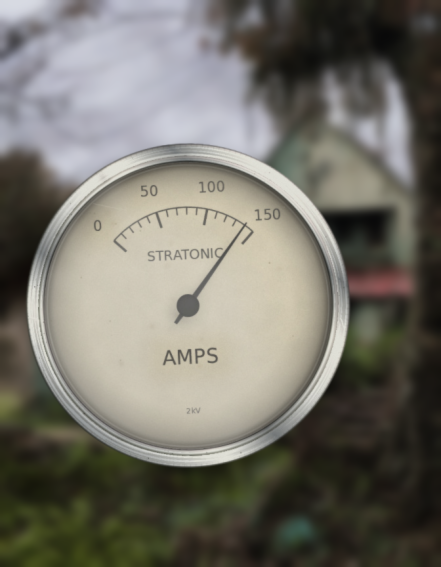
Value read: 140A
